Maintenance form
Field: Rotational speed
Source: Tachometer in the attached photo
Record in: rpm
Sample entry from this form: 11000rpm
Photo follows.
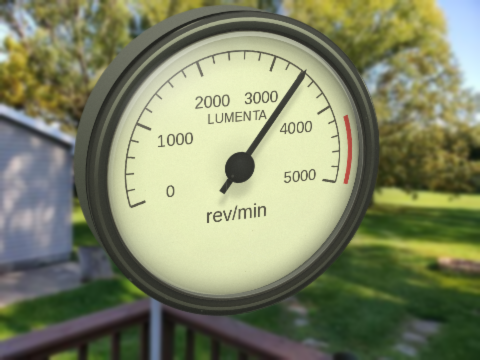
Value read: 3400rpm
